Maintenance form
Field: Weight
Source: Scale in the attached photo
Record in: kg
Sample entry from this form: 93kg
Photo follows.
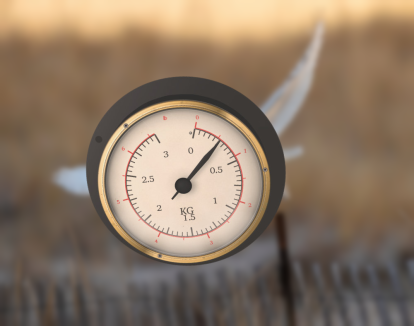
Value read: 0.25kg
